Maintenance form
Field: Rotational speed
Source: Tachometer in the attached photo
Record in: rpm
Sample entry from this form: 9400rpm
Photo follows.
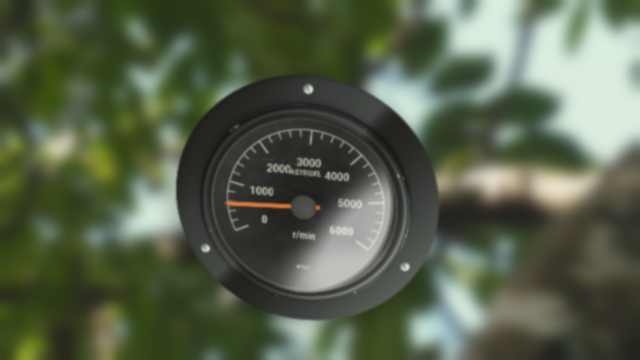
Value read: 600rpm
